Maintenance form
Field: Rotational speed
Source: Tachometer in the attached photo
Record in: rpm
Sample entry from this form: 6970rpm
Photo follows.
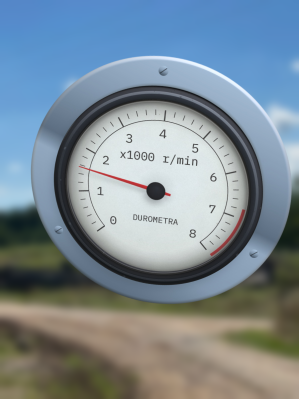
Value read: 1600rpm
